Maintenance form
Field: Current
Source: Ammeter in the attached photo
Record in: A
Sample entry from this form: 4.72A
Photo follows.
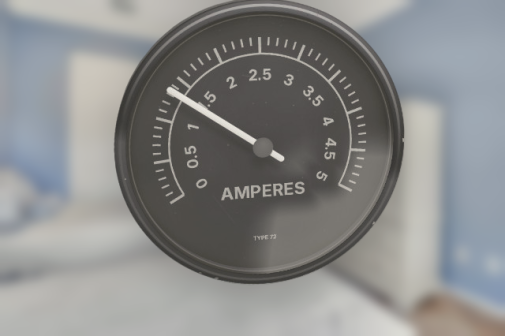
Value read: 1.35A
